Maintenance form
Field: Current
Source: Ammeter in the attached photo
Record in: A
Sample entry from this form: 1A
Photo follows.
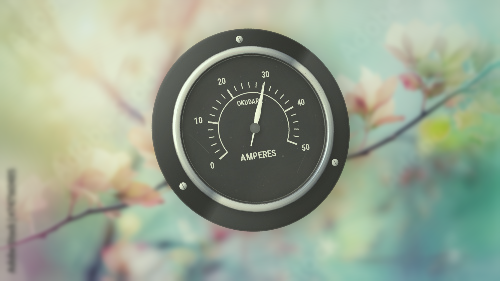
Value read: 30A
